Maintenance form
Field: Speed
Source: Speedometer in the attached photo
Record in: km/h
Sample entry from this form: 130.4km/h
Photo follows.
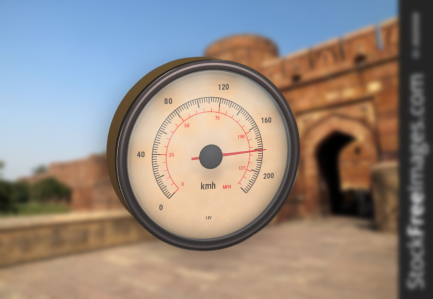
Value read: 180km/h
